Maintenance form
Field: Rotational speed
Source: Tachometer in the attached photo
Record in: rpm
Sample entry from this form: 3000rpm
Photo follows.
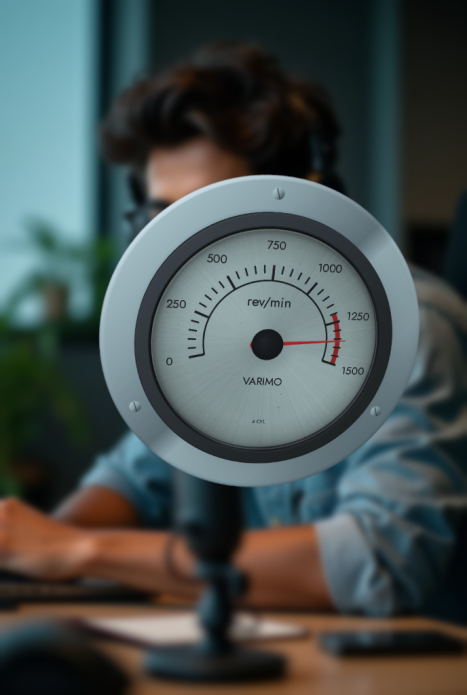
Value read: 1350rpm
